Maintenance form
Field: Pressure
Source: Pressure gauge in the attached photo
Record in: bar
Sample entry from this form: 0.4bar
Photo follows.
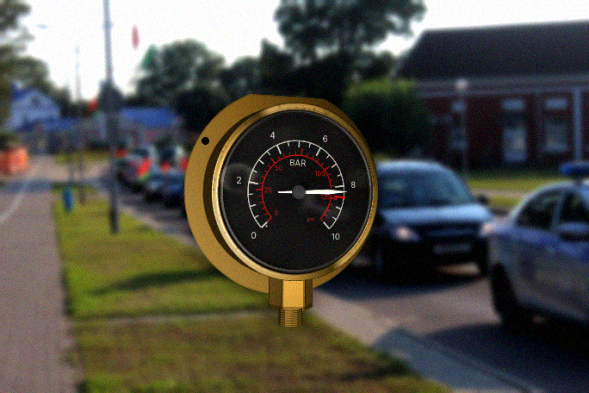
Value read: 8.25bar
